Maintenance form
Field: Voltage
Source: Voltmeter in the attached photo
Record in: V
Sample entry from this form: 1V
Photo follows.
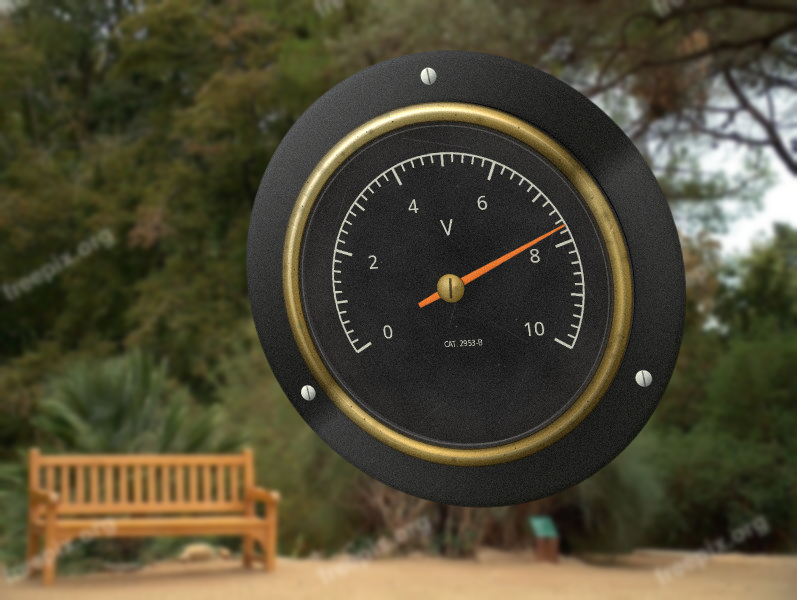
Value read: 7.7V
